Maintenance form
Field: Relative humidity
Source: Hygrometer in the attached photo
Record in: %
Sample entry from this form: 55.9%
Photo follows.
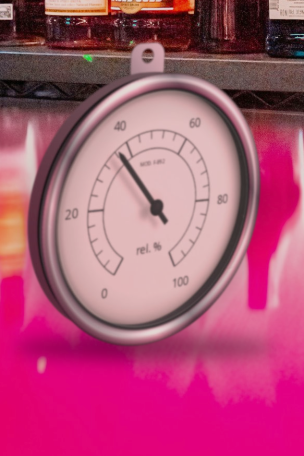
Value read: 36%
